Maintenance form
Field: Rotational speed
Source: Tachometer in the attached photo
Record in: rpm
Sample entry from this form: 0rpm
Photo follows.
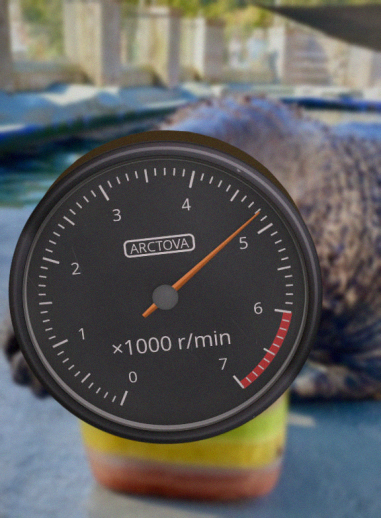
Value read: 4800rpm
